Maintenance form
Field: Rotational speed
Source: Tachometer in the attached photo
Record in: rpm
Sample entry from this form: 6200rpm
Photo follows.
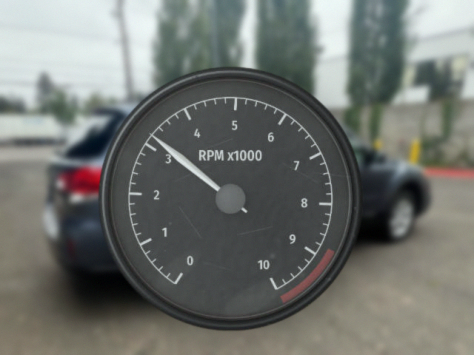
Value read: 3200rpm
